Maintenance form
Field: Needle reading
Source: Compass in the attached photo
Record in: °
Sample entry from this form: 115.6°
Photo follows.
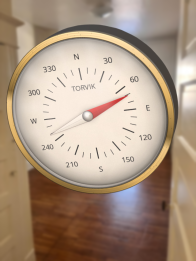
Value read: 70°
